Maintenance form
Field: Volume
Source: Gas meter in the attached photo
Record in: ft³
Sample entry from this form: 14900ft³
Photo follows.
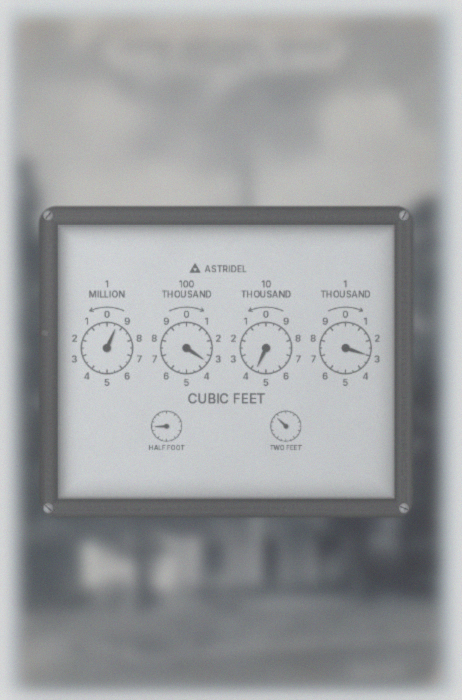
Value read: 934300ft³
